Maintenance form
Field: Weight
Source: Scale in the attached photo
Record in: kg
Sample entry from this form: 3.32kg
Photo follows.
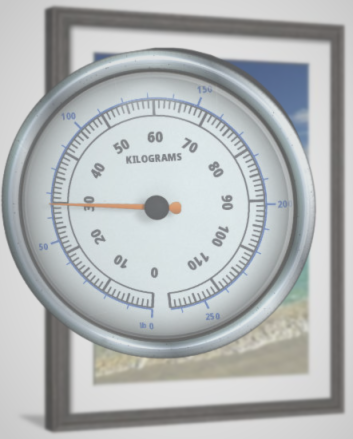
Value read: 30kg
